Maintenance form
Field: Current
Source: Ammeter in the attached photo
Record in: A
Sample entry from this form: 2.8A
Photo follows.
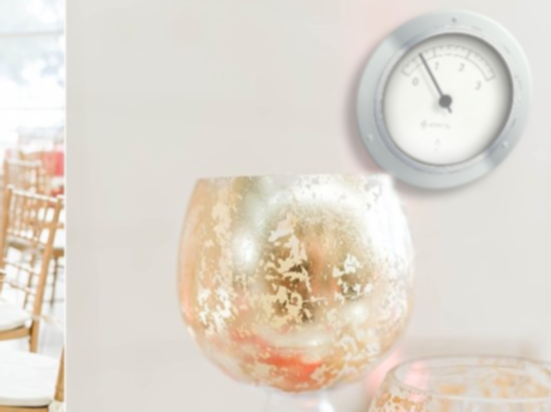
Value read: 0.6A
